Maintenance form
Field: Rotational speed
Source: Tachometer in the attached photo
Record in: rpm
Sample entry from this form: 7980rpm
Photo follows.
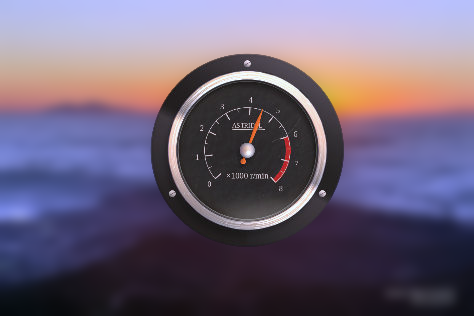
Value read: 4500rpm
